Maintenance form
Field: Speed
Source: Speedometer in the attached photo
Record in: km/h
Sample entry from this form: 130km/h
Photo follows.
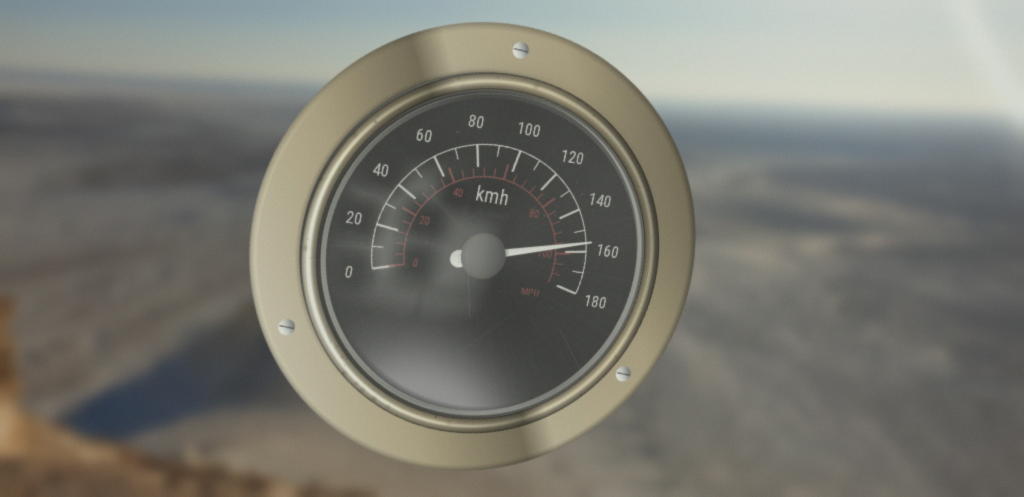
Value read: 155km/h
